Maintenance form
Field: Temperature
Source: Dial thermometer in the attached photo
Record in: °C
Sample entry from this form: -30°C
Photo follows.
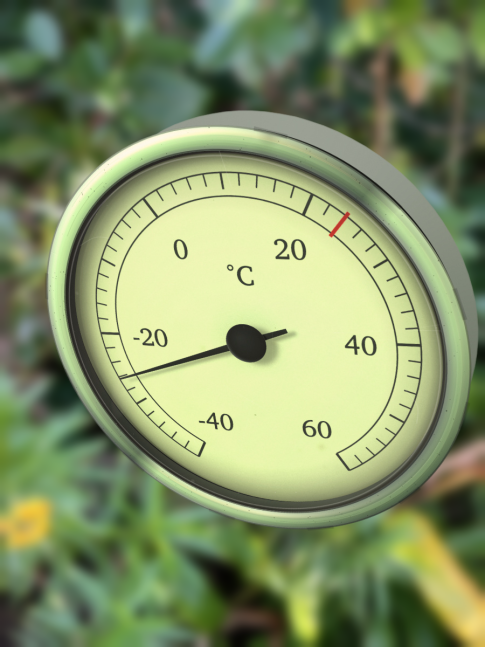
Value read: -26°C
